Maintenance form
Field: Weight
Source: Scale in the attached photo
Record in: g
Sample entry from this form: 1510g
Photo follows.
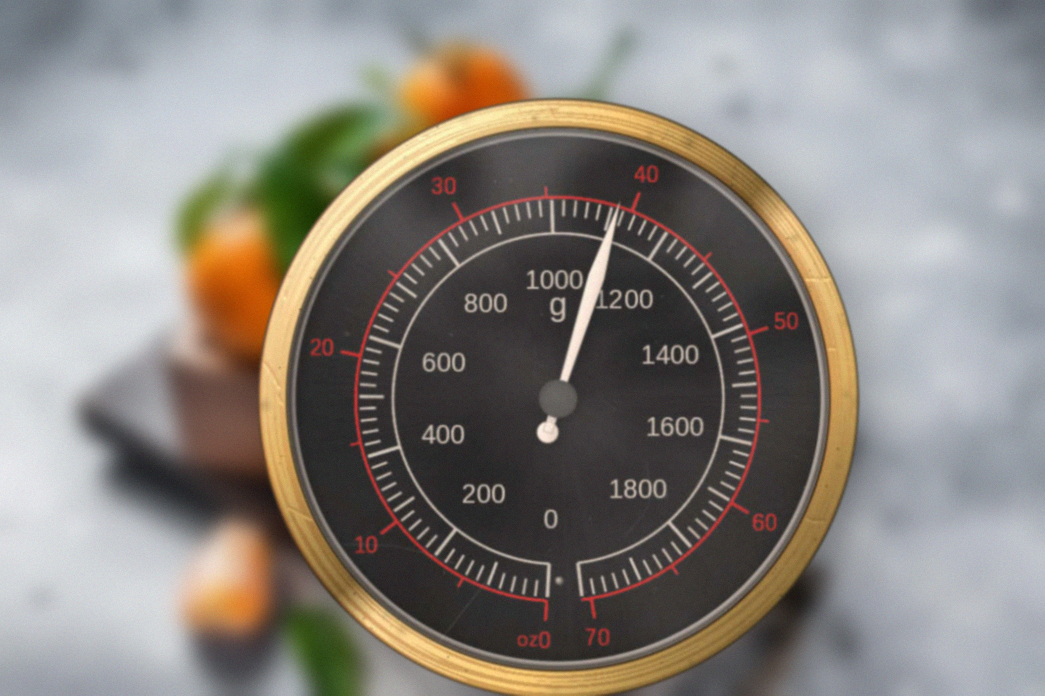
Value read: 1110g
